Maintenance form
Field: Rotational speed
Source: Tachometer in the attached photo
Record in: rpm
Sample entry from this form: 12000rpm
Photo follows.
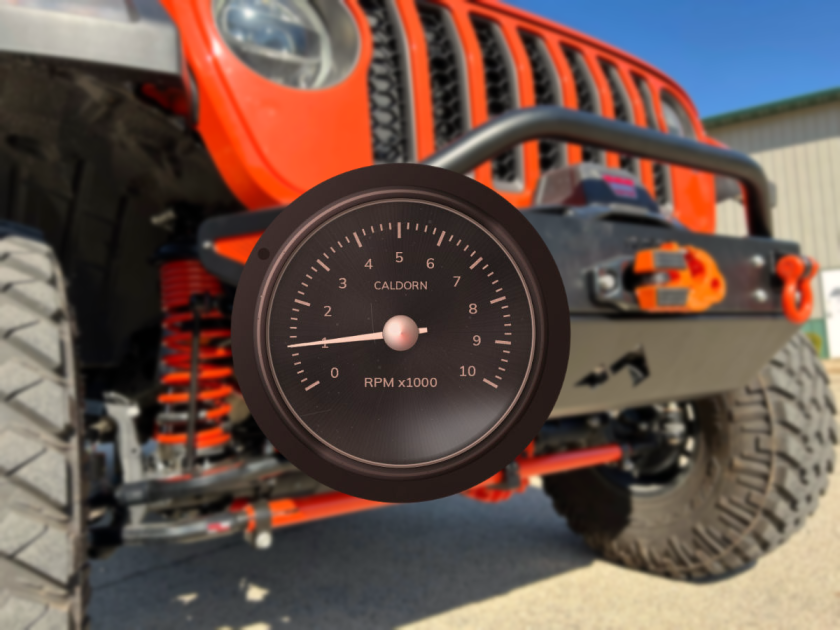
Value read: 1000rpm
